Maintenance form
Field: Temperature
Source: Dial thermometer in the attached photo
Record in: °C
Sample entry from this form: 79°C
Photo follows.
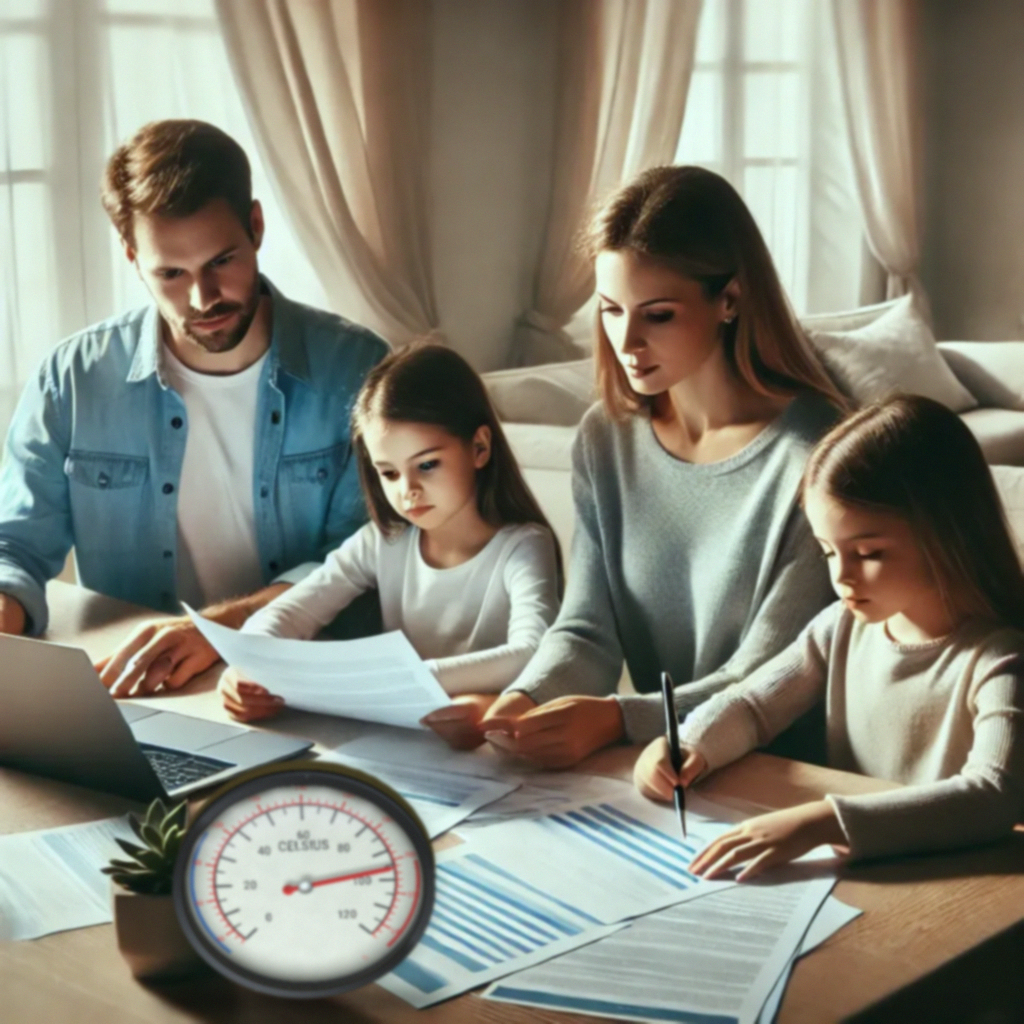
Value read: 95°C
